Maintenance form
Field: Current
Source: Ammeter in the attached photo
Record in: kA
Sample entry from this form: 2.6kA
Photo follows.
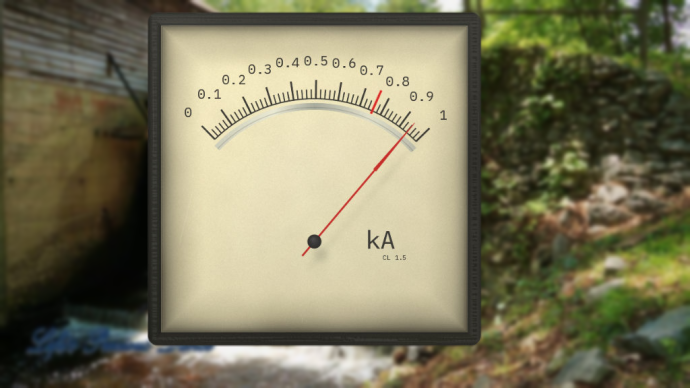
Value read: 0.94kA
